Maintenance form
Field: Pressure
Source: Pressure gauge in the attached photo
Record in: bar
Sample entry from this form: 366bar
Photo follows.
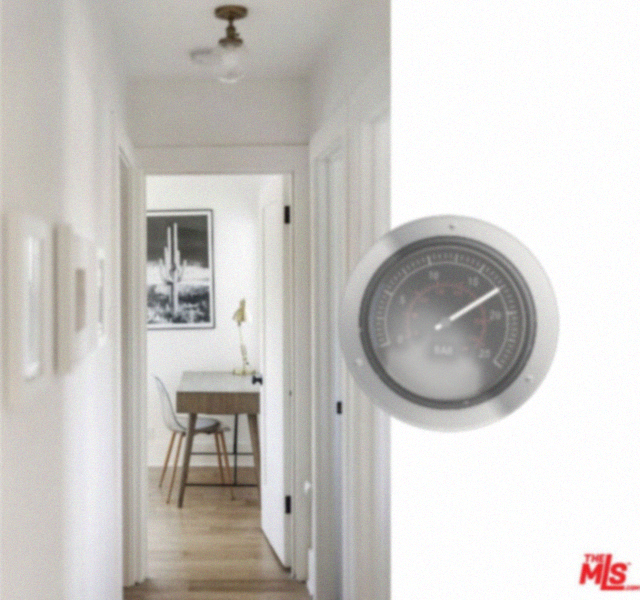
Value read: 17.5bar
